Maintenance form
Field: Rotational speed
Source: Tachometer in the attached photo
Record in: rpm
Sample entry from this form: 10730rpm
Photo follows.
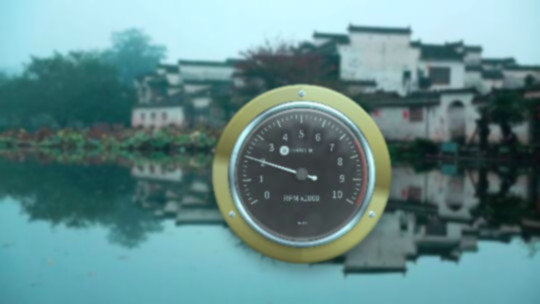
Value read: 2000rpm
